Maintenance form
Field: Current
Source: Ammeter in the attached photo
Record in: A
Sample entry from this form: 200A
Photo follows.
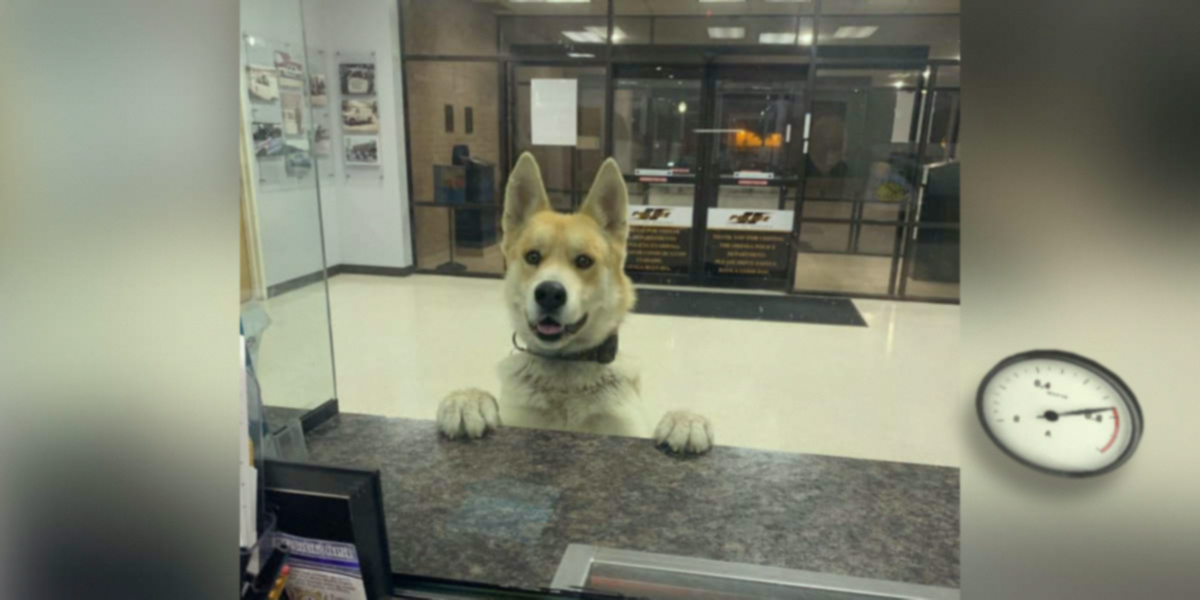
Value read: 0.75A
